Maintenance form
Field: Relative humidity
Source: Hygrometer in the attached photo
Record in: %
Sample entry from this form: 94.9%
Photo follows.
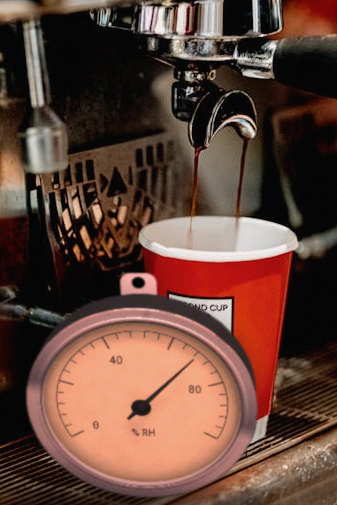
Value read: 68%
